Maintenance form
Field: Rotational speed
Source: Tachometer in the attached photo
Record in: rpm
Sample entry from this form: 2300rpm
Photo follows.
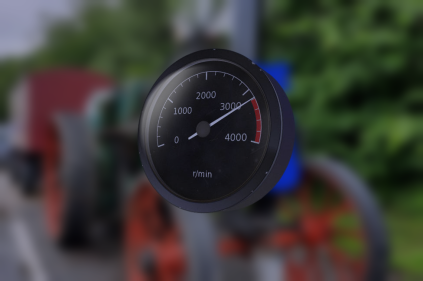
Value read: 3200rpm
